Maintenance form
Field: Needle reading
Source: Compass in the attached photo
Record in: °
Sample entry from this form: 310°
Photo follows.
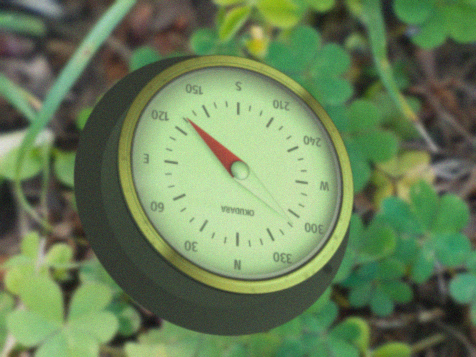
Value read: 130°
